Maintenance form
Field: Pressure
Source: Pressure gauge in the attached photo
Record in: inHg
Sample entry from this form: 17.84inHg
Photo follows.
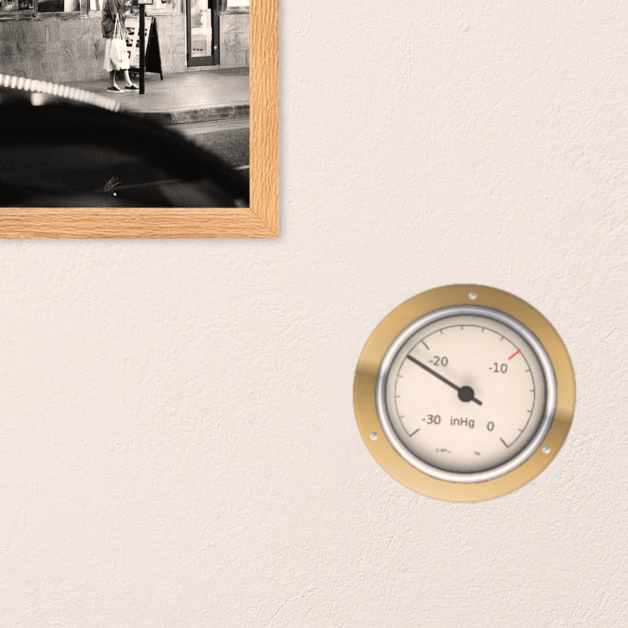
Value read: -22inHg
